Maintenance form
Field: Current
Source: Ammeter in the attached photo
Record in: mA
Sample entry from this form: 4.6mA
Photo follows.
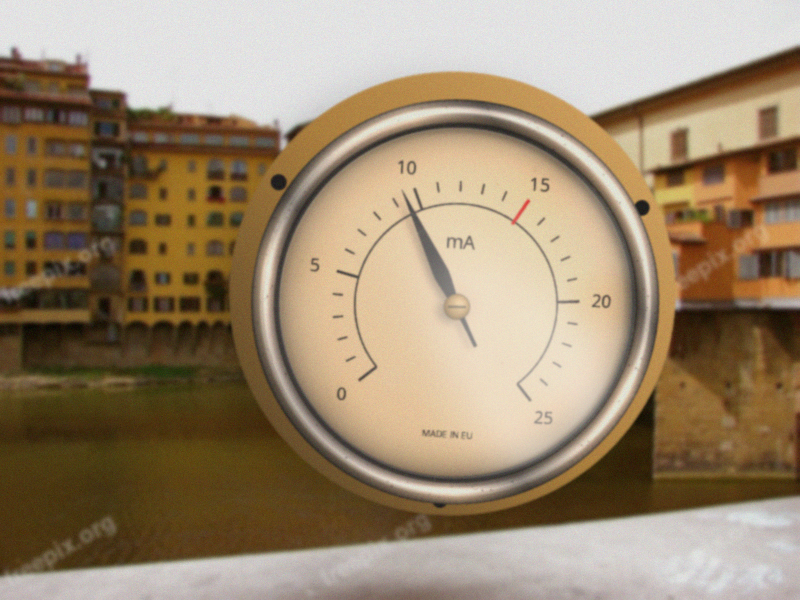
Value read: 9.5mA
